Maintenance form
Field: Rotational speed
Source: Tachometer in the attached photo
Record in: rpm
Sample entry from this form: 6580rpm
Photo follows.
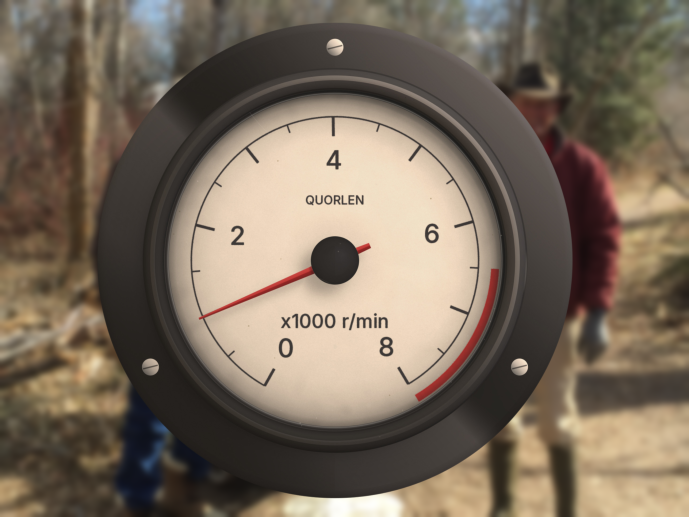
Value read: 1000rpm
